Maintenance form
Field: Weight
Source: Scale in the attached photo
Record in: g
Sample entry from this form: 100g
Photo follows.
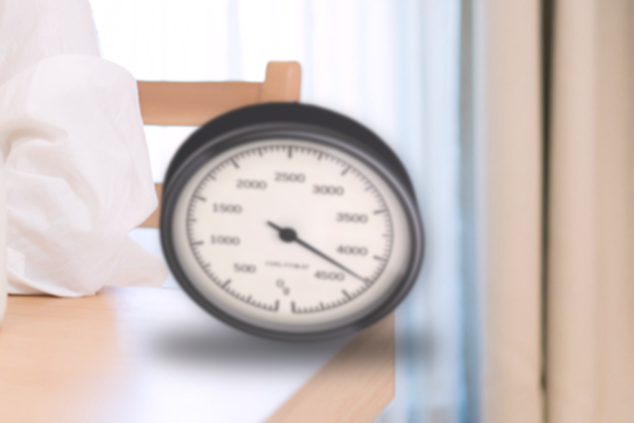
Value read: 4250g
